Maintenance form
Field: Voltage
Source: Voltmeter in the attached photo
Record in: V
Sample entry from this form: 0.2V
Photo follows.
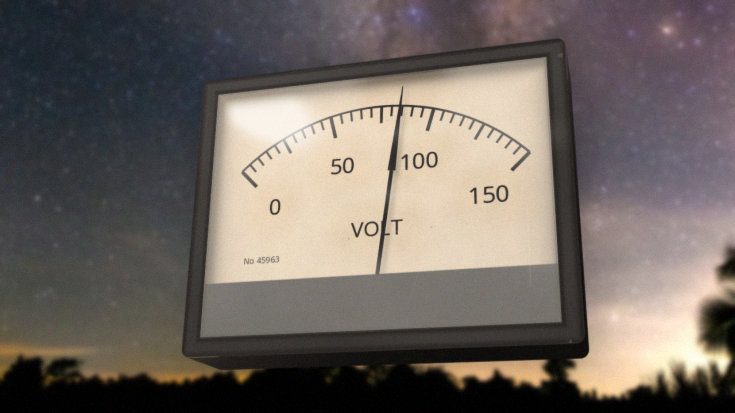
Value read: 85V
